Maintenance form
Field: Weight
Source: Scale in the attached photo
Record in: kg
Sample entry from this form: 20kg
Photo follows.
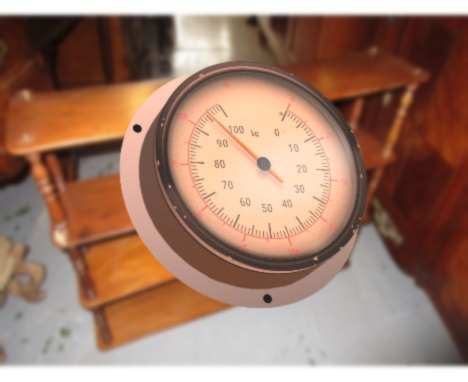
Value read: 95kg
